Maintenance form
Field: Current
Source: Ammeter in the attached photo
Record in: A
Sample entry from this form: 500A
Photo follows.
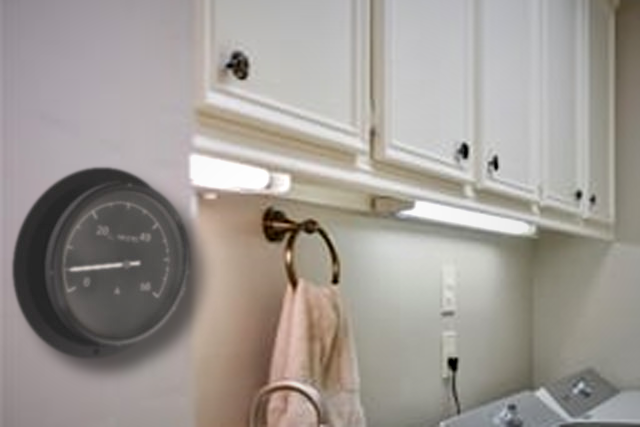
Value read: 5A
